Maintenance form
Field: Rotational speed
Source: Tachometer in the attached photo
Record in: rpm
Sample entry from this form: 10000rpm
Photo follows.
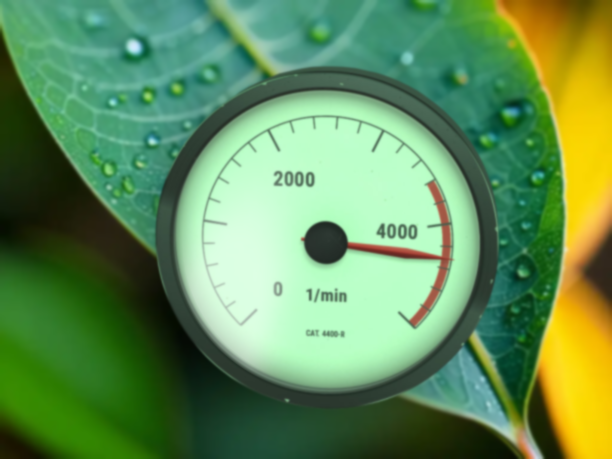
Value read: 4300rpm
